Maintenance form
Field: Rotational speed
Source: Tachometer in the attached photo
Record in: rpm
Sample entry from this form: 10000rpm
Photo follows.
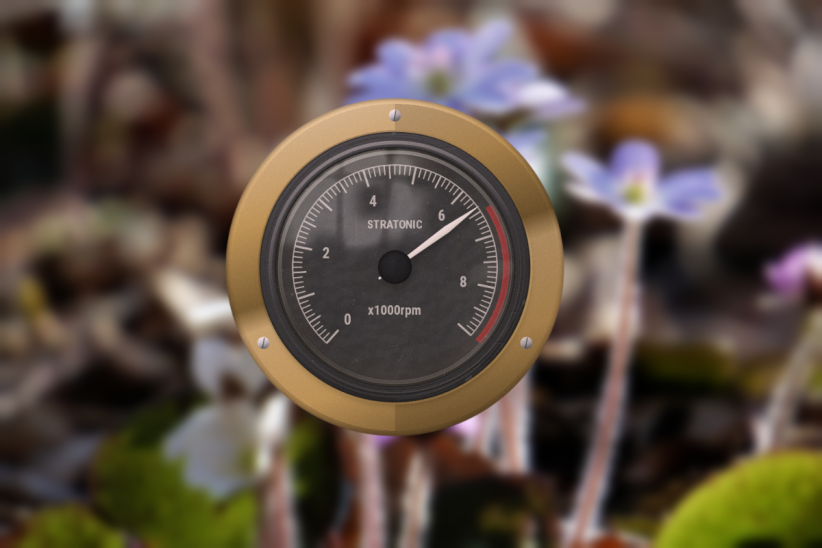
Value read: 6400rpm
